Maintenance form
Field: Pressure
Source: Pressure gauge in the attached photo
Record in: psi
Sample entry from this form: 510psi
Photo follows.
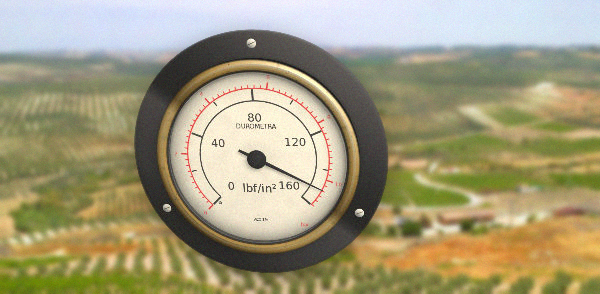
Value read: 150psi
